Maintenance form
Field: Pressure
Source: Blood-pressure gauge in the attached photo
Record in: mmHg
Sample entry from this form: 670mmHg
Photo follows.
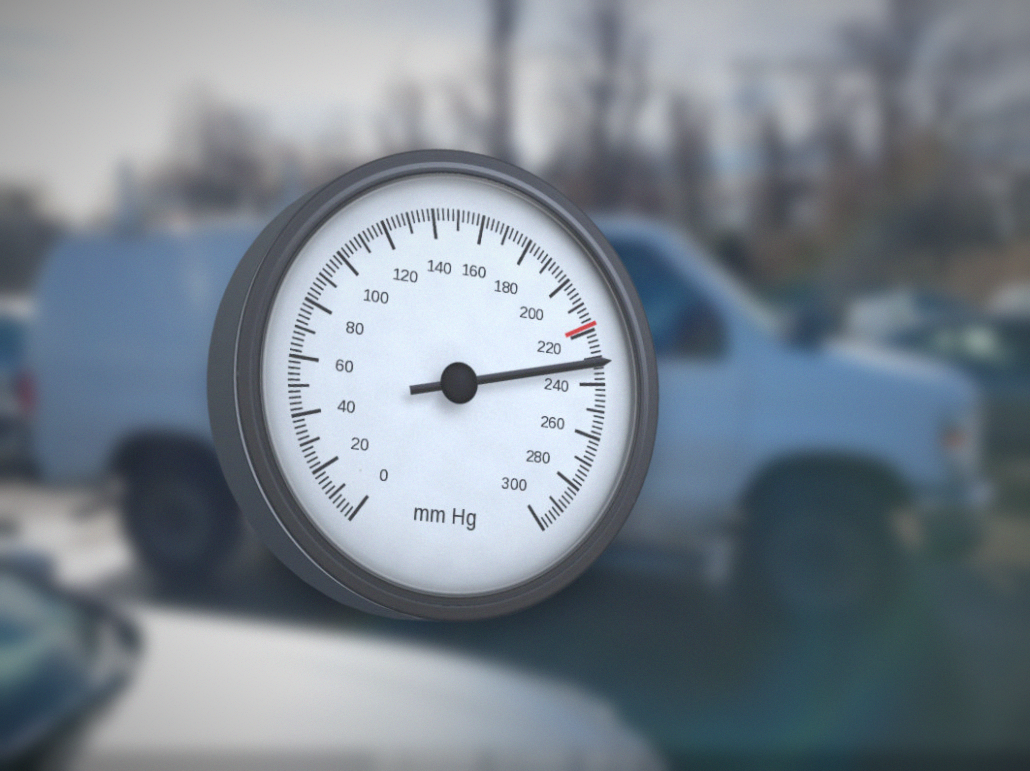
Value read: 232mmHg
